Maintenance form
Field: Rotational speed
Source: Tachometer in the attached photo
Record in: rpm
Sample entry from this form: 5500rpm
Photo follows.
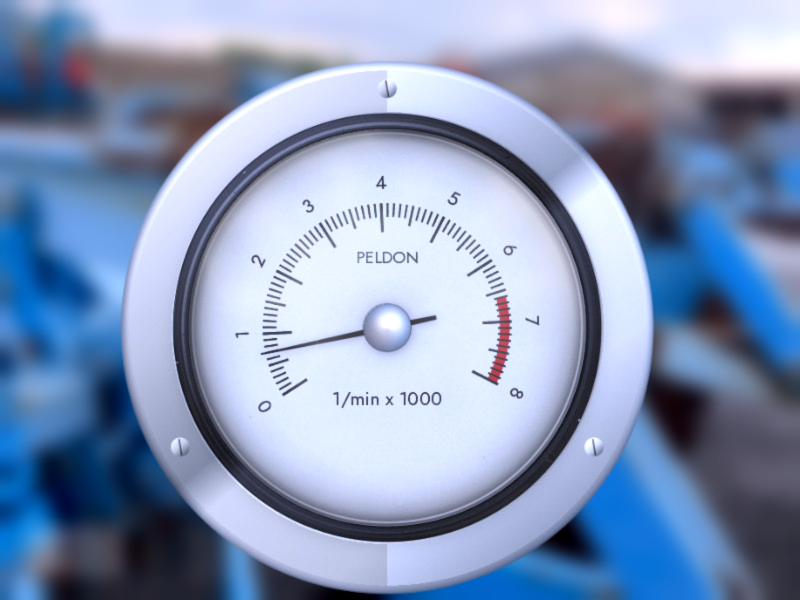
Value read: 700rpm
